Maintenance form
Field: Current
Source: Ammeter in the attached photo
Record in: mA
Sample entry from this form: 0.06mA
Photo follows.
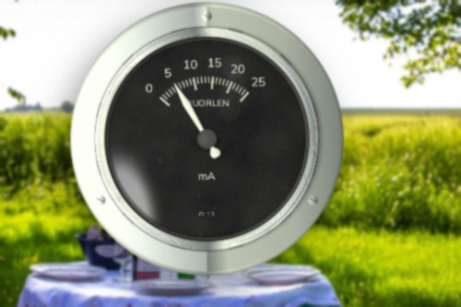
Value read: 5mA
